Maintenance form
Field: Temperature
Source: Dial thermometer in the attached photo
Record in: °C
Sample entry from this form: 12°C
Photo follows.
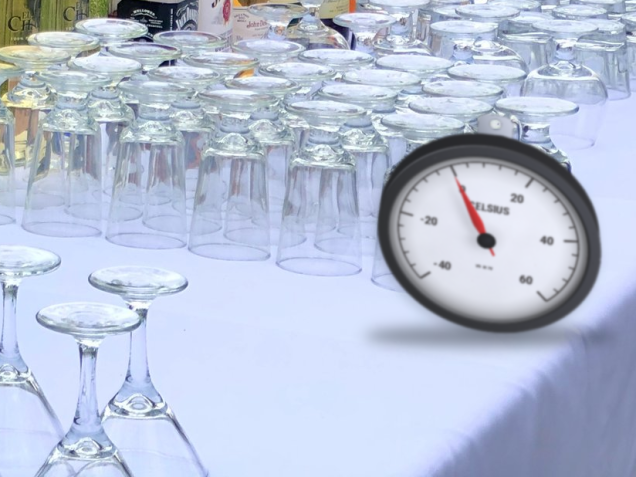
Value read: 0°C
